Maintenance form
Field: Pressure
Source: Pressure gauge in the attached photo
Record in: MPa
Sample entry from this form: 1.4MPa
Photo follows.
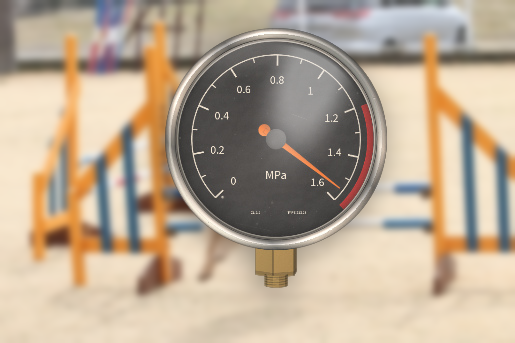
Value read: 1.55MPa
